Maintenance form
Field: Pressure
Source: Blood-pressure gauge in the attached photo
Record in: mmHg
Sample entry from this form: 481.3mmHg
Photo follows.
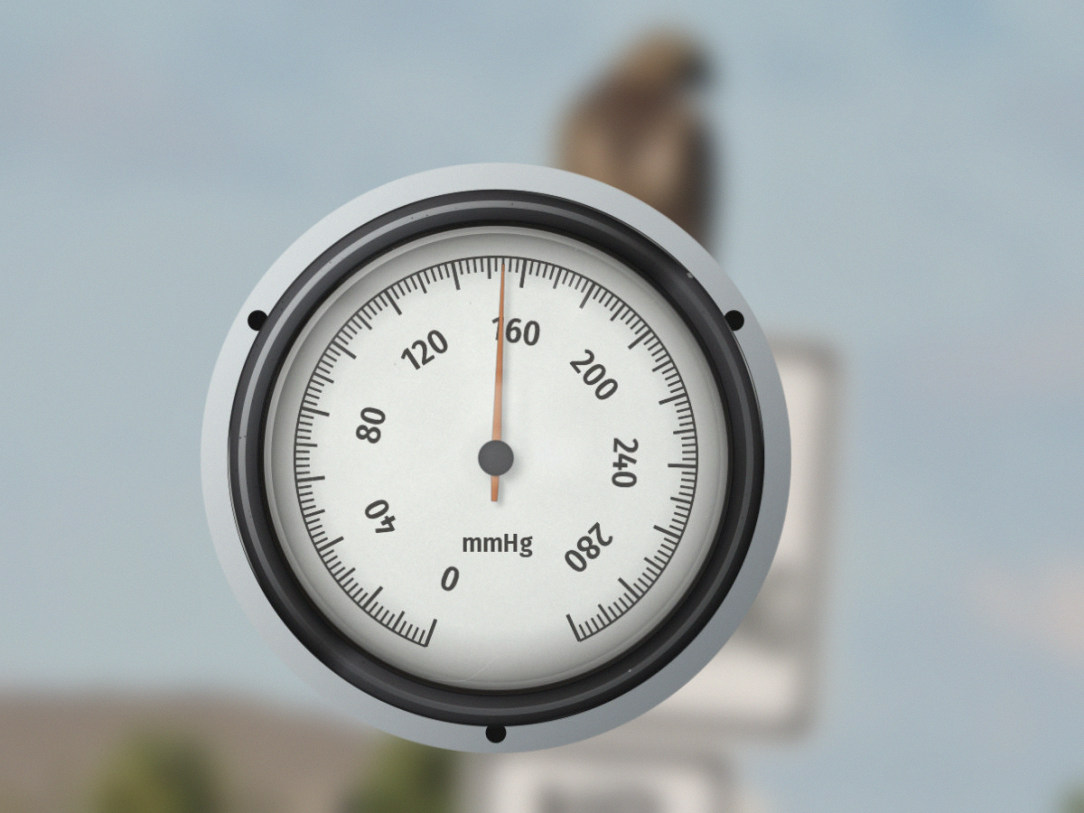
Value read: 154mmHg
